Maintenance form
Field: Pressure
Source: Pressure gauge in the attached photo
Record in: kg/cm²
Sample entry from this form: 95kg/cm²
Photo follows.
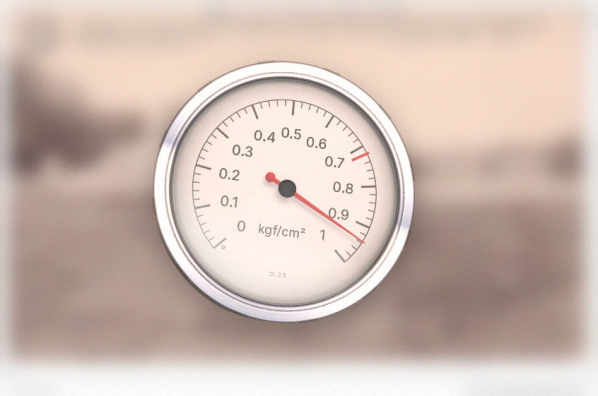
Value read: 0.94kg/cm²
